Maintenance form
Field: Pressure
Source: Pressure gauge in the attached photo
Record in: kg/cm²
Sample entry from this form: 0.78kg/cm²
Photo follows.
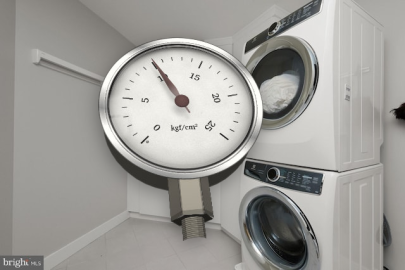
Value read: 10kg/cm²
